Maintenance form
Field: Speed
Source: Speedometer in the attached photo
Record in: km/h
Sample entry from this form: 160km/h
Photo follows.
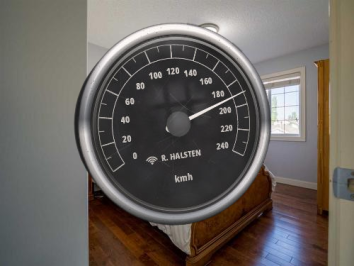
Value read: 190km/h
